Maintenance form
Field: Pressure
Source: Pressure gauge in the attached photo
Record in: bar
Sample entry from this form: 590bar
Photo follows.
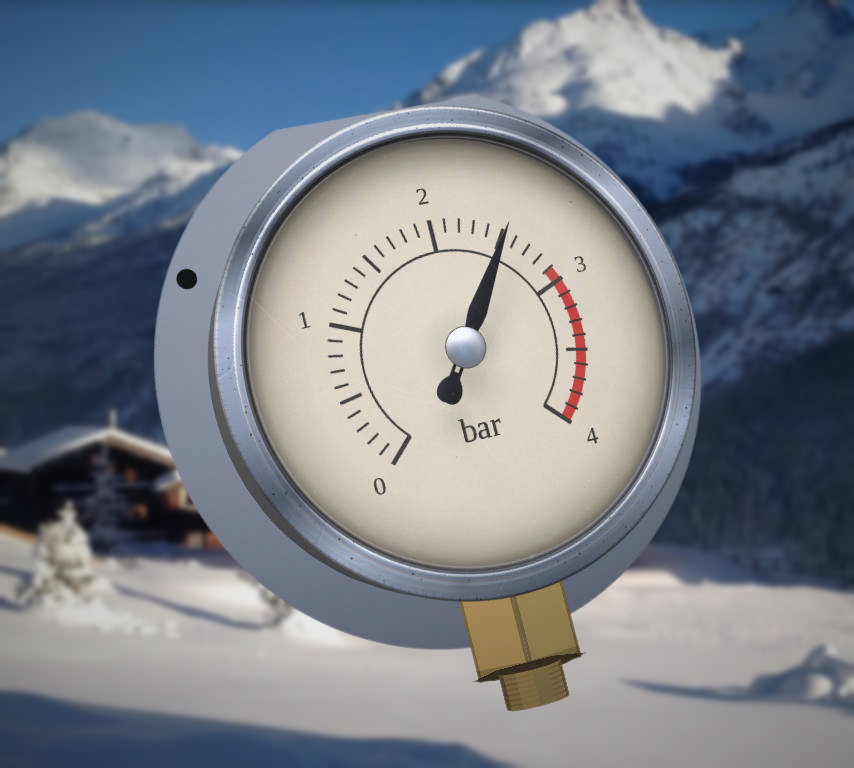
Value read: 2.5bar
